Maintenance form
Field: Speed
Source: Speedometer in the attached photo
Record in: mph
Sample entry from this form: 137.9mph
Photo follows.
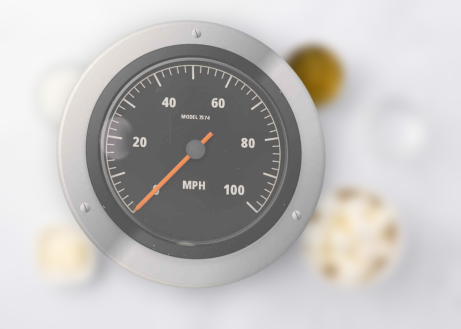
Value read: 0mph
